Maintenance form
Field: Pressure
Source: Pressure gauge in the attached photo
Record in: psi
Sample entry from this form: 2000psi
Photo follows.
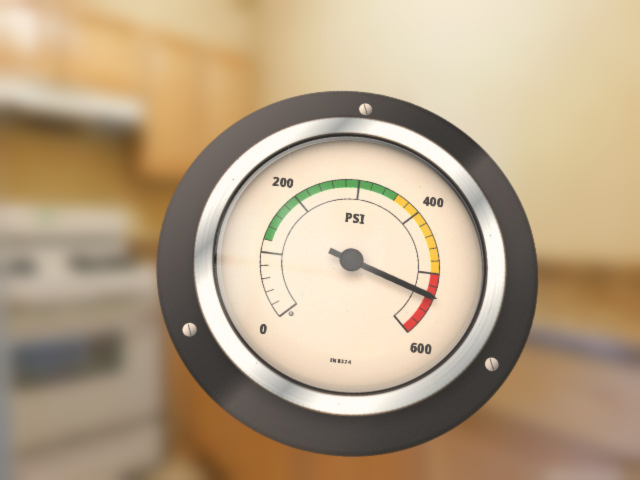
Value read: 540psi
